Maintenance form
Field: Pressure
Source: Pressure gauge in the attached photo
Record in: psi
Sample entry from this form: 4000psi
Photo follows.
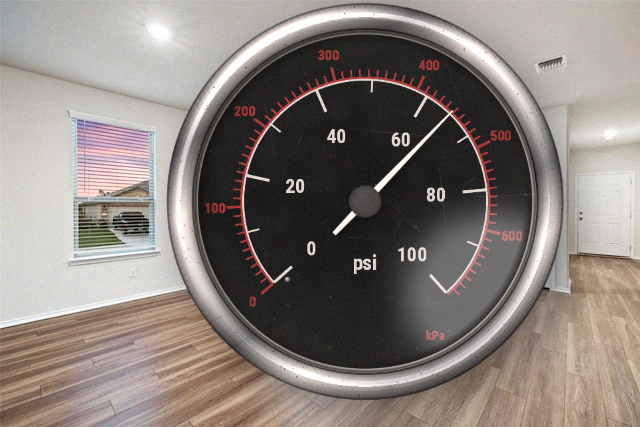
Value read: 65psi
